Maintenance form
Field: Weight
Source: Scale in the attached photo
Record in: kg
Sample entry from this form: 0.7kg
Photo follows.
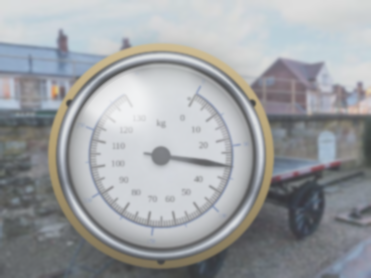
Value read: 30kg
